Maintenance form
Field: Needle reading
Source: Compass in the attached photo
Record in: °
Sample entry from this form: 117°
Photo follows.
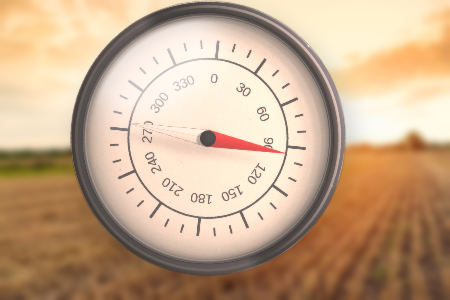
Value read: 95°
